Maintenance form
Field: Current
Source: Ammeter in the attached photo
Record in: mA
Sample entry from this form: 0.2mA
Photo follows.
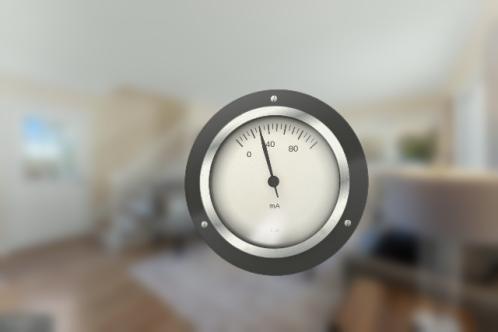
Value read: 30mA
